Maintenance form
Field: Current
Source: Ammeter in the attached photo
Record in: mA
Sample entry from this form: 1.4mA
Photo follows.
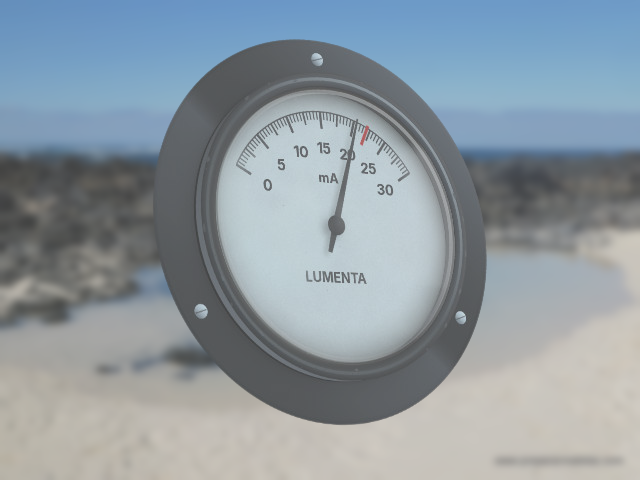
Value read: 20mA
